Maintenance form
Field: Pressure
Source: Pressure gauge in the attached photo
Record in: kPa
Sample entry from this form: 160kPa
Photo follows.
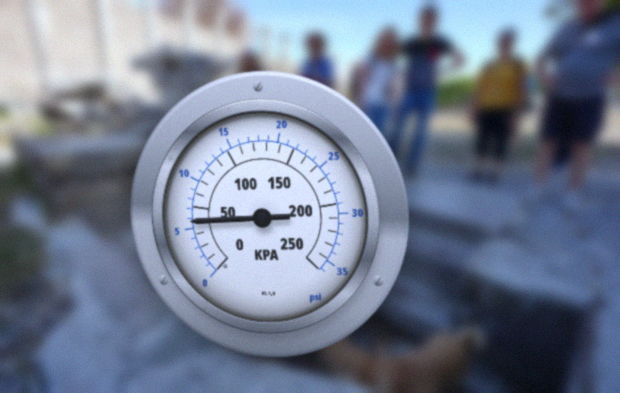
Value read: 40kPa
